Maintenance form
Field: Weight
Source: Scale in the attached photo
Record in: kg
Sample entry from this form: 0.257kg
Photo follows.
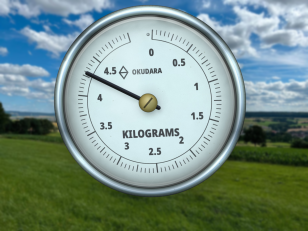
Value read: 4.3kg
